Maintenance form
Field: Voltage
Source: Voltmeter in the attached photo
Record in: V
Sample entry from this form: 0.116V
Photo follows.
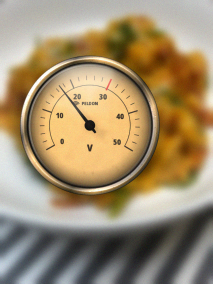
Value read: 17V
